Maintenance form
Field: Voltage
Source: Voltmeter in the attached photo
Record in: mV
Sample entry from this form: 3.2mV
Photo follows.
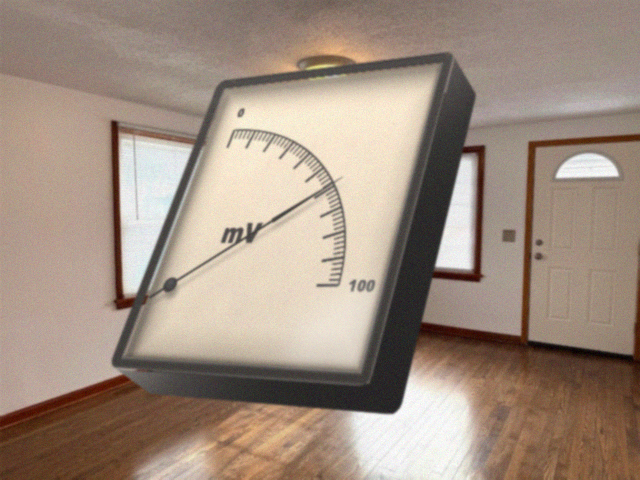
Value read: 60mV
